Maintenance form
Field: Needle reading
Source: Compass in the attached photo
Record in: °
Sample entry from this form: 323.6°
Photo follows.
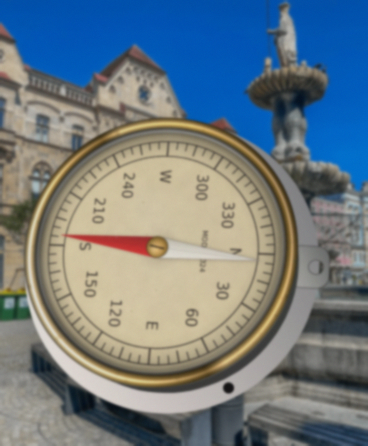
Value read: 185°
